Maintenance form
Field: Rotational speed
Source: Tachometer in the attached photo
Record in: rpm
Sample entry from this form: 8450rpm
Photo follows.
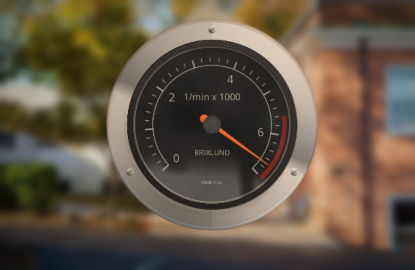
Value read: 6700rpm
